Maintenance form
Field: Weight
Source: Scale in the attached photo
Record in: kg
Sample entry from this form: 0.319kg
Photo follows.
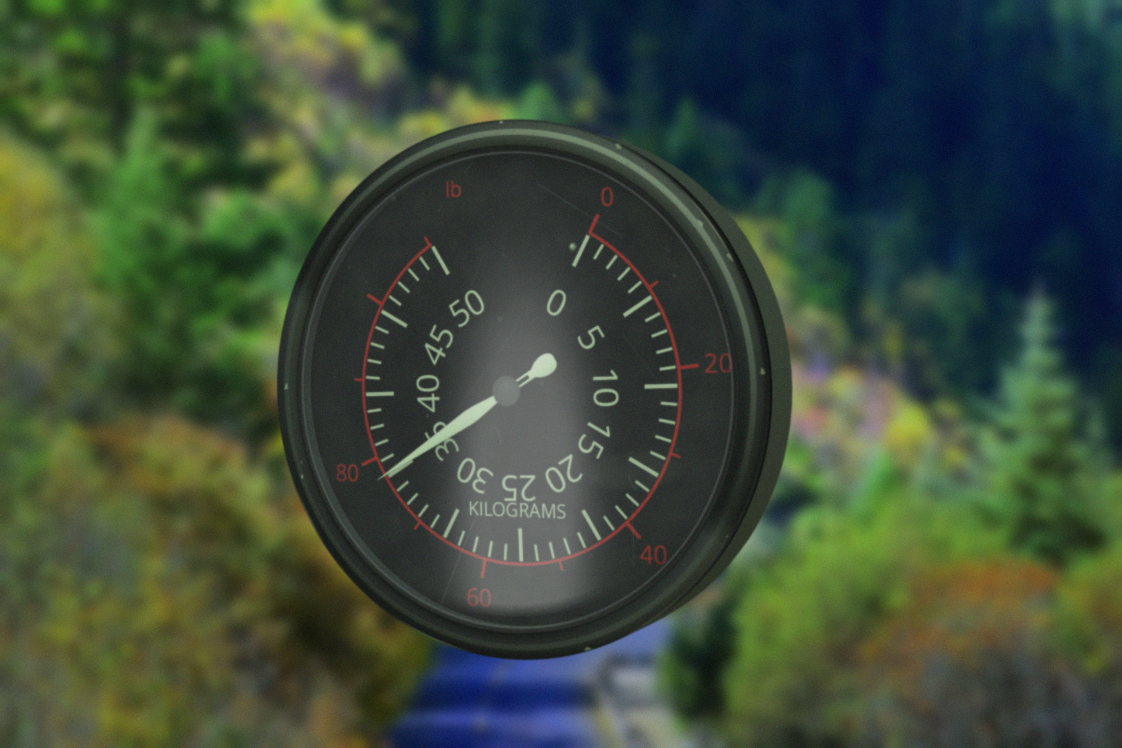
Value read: 35kg
